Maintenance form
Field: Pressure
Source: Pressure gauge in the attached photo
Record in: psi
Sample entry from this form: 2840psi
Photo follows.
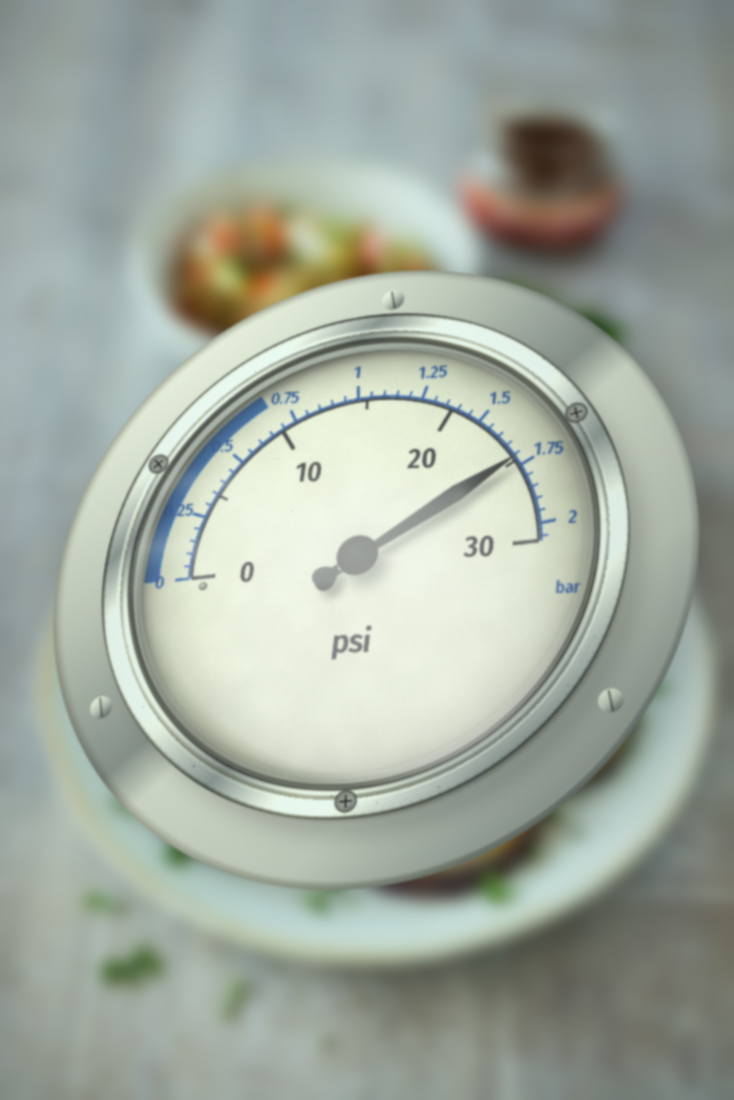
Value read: 25psi
